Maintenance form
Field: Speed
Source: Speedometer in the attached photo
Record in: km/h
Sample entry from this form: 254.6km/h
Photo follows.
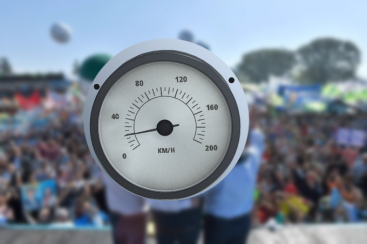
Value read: 20km/h
